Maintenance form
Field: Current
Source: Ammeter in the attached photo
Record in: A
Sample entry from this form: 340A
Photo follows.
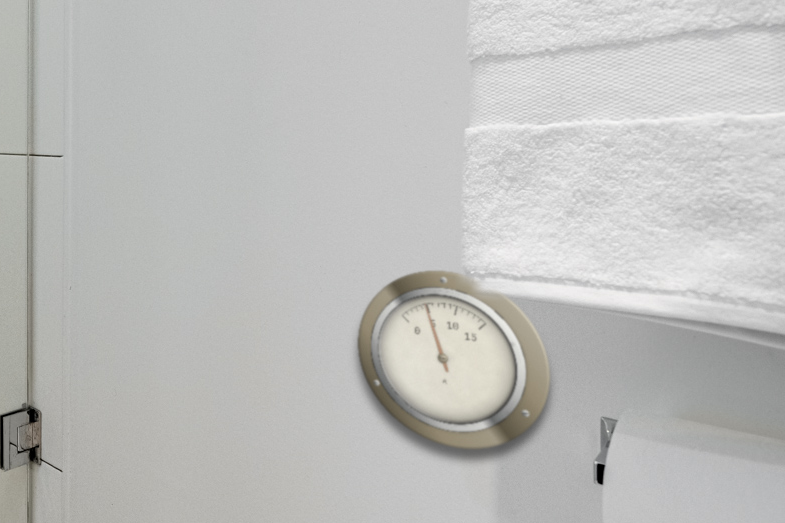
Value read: 5A
